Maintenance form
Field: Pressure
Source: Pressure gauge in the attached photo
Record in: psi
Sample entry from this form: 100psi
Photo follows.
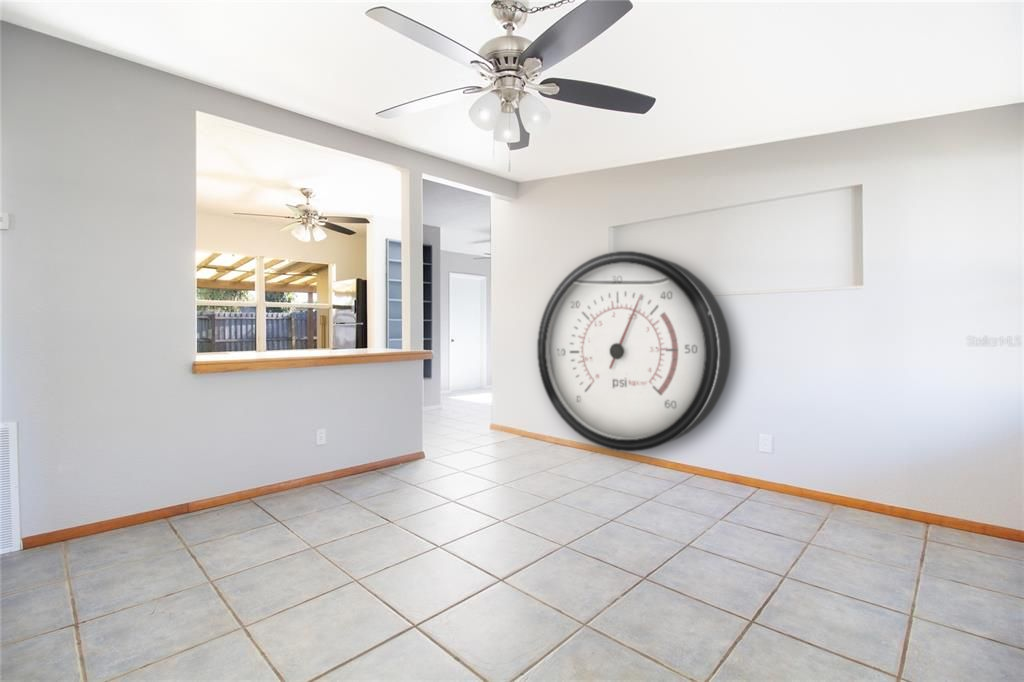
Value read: 36psi
